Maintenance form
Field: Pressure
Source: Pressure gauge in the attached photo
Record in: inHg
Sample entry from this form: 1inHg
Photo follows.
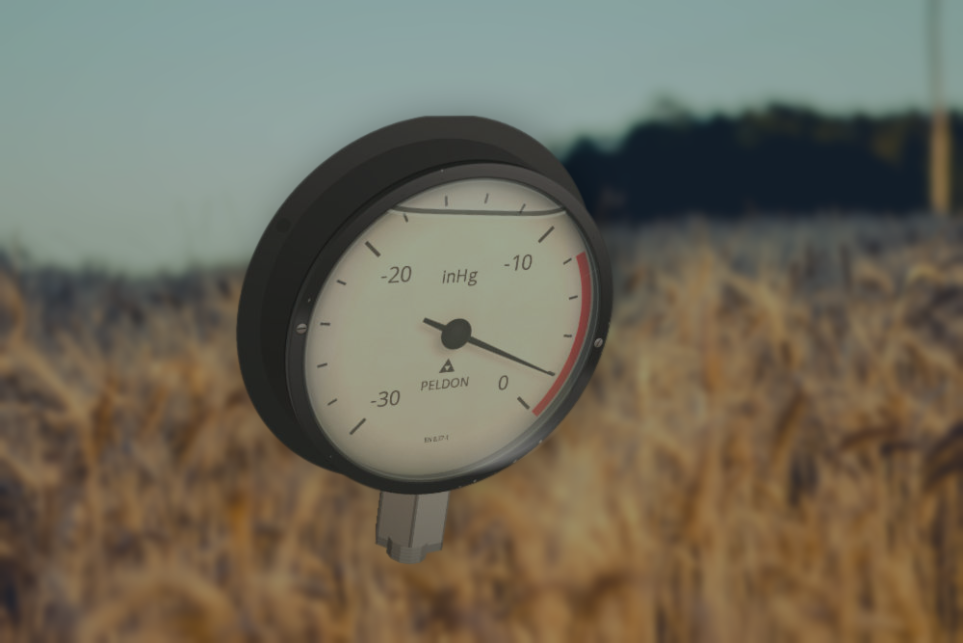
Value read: -2inHg
